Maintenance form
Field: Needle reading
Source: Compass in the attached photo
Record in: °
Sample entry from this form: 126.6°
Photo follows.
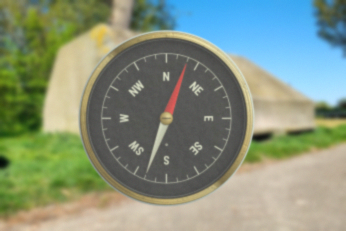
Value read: 20°
